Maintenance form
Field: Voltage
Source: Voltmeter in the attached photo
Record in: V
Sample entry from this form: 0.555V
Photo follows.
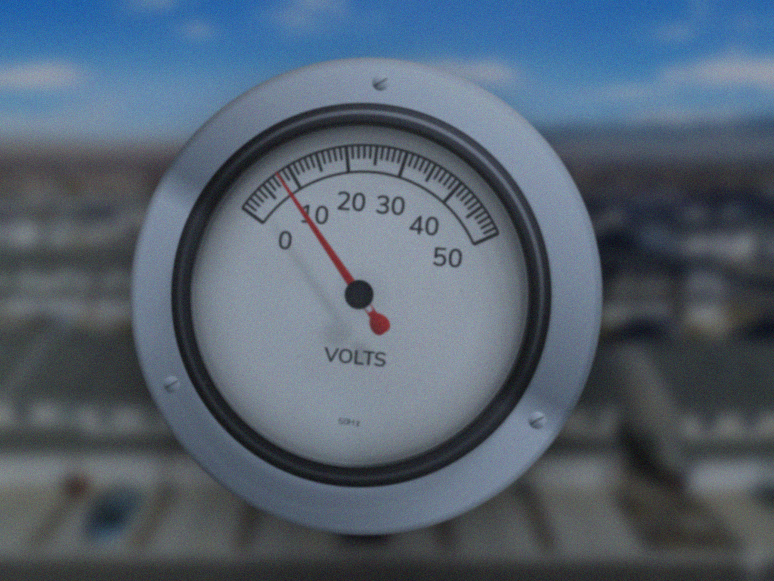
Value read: 8V
